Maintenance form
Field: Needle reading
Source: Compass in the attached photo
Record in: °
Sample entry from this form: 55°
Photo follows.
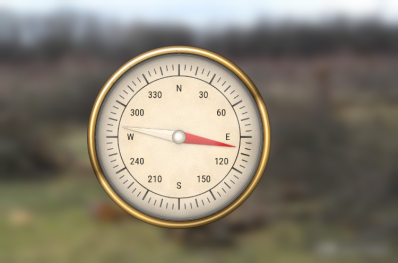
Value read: 100°
